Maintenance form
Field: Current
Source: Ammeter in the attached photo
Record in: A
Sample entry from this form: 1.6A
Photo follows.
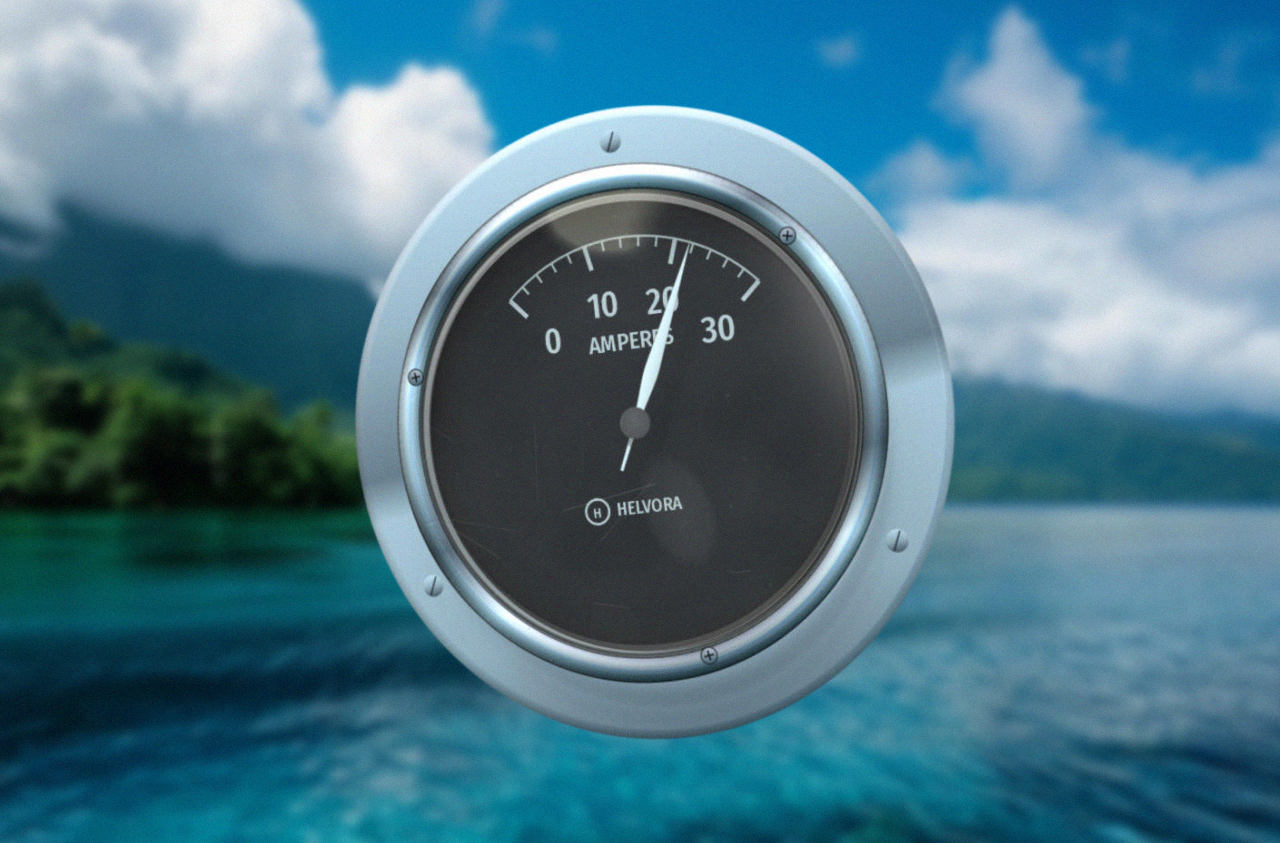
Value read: 22A
